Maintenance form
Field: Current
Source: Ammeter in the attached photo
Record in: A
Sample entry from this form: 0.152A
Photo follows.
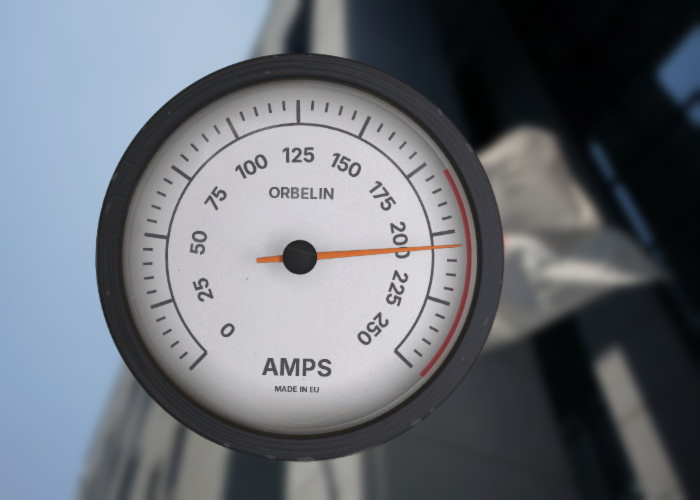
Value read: 205A
